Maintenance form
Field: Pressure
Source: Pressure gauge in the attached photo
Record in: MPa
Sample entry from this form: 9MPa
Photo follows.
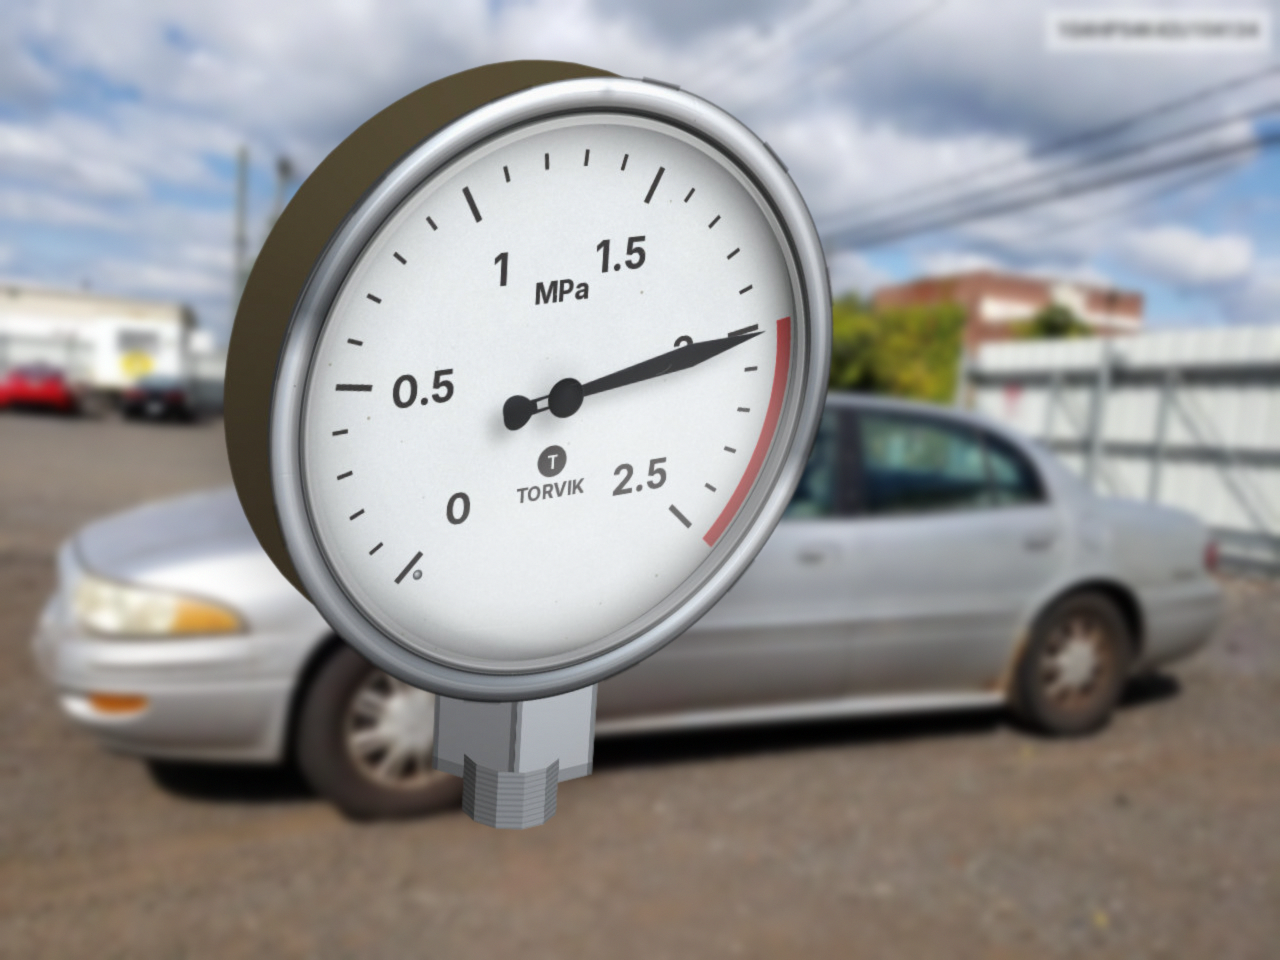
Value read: 2MPa
